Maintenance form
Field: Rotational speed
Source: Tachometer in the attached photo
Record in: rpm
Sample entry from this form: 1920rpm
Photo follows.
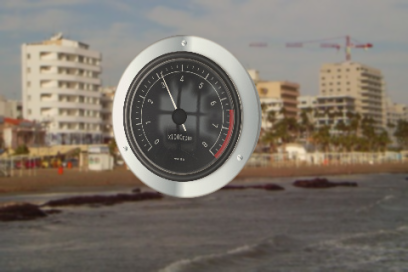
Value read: 3200rpm
